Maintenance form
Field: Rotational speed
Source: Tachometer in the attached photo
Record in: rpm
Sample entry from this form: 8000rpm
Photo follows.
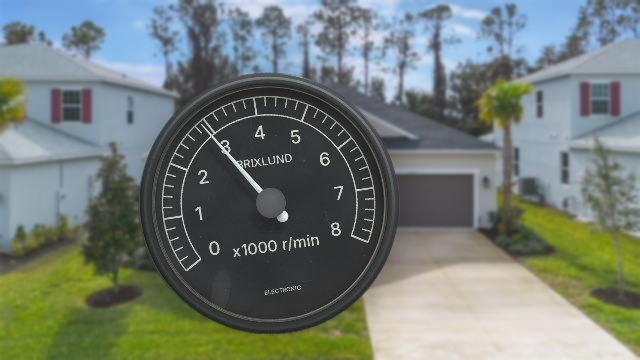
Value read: 2900rpm
